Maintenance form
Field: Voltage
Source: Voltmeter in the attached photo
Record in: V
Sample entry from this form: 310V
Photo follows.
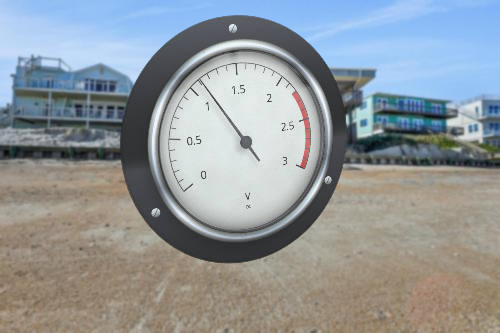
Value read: 1.1V
